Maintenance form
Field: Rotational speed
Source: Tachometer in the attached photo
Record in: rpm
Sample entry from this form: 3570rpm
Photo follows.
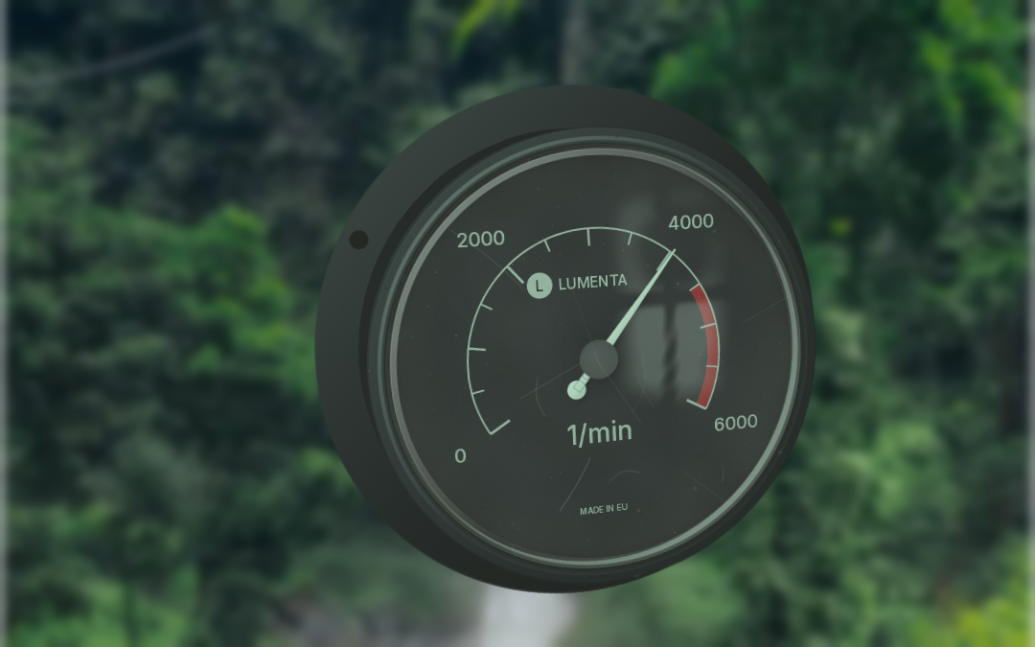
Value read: 4000rpm
